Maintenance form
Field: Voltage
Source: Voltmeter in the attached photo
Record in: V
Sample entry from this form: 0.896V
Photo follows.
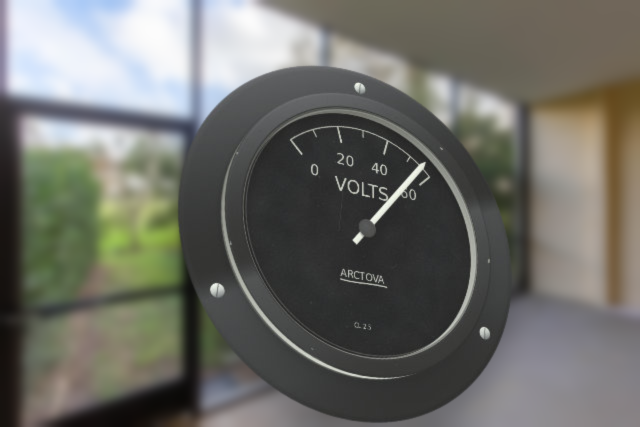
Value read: 55V
